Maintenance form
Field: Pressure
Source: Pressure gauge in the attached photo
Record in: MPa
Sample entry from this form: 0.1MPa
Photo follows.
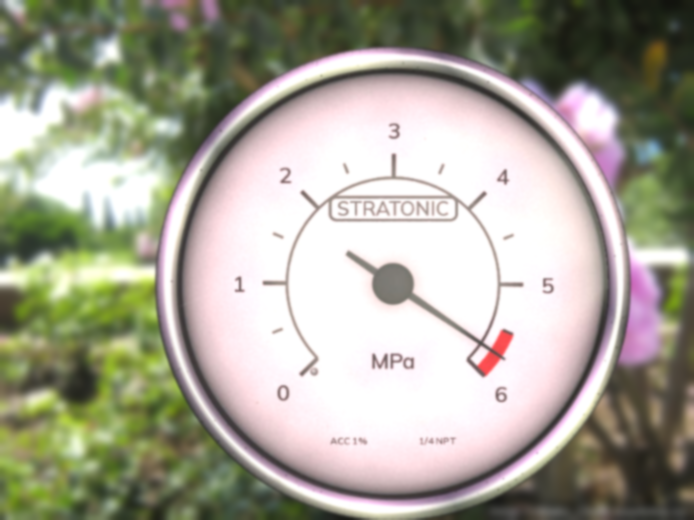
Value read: 5.75MPa
